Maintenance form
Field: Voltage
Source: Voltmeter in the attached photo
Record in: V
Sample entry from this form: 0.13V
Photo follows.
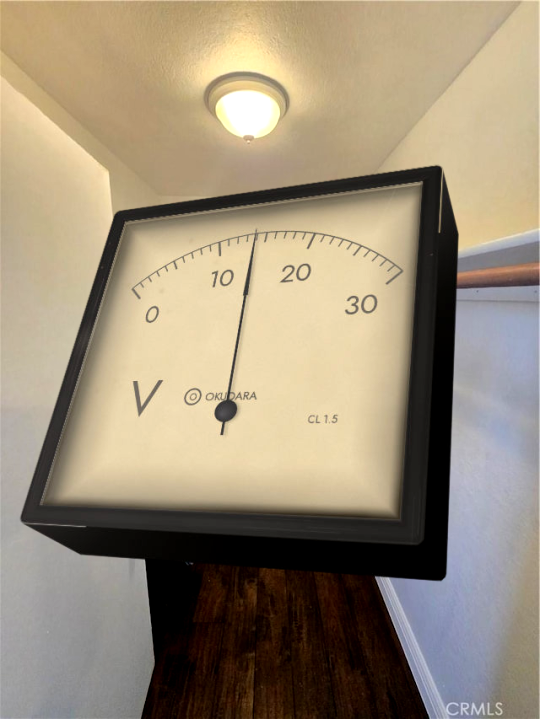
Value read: 14V
